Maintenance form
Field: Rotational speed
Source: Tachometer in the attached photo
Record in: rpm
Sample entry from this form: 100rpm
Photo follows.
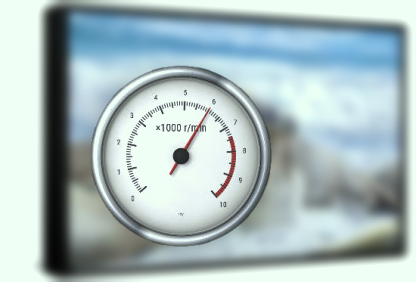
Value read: 6000rpm
